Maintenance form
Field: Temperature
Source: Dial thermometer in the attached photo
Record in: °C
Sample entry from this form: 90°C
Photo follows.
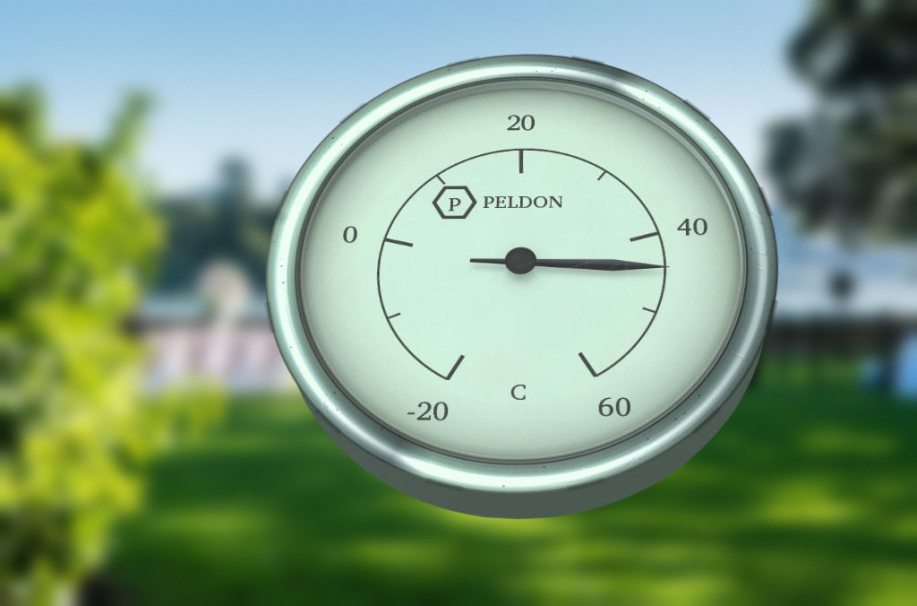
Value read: 45°C
